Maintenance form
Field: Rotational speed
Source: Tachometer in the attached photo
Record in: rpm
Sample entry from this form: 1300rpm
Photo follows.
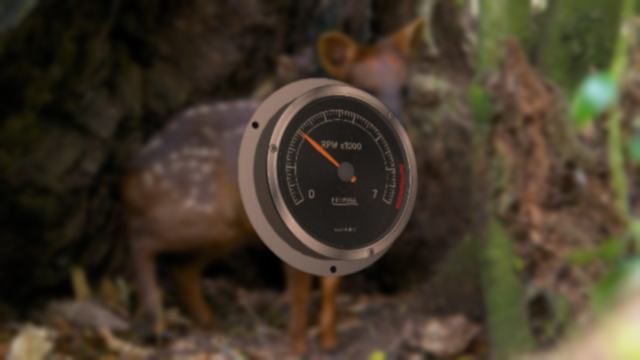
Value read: 2000rpm
